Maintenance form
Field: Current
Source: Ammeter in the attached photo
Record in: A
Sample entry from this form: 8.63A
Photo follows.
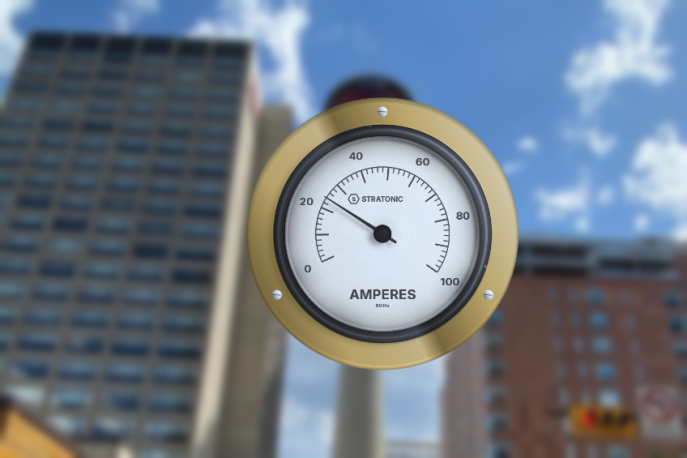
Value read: 24A
